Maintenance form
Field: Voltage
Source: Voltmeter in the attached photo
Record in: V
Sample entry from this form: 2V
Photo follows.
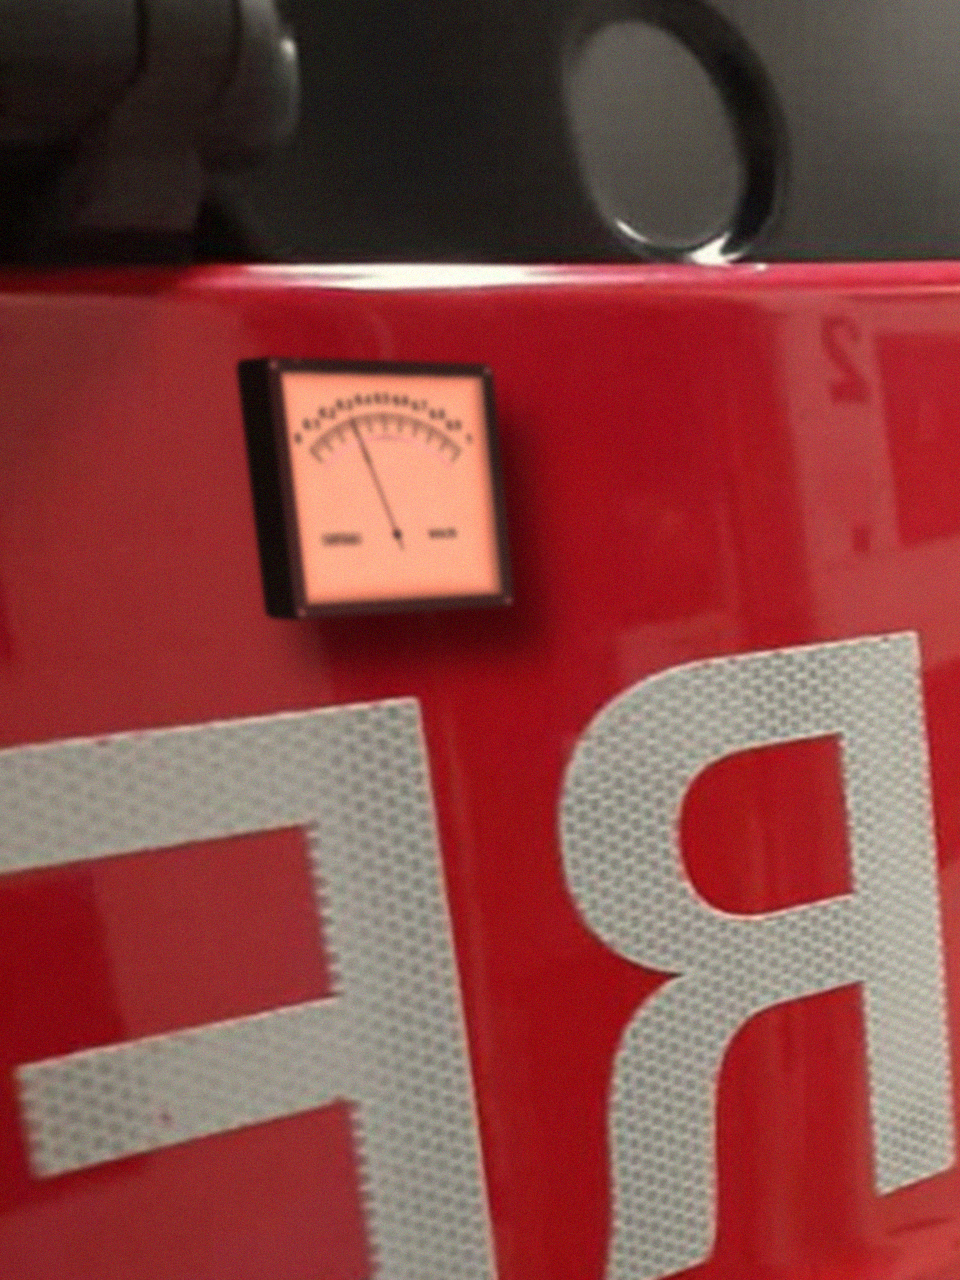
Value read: 0.3V
